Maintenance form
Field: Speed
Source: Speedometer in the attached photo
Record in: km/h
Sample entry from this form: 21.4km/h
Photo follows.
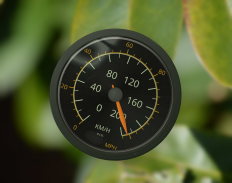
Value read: 195km/h
